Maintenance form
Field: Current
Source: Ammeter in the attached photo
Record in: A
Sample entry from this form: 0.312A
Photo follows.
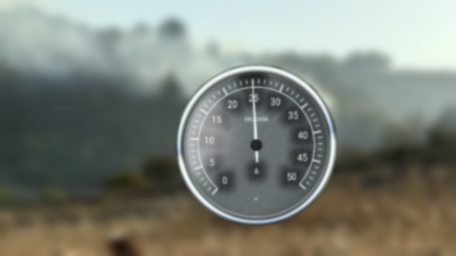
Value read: 25A
